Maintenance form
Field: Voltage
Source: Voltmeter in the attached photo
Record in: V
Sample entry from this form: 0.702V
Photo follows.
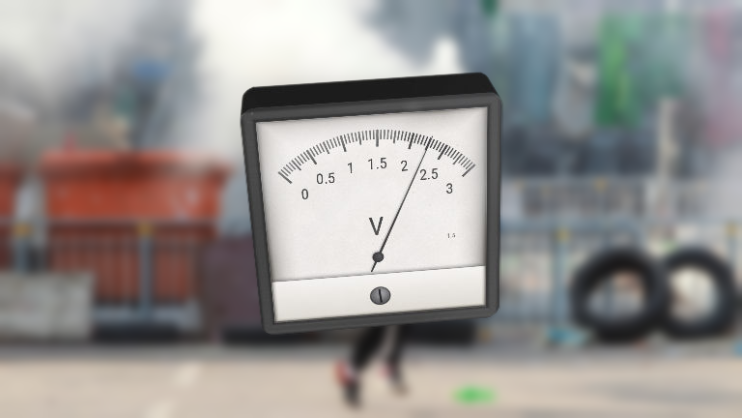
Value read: 2.25V
